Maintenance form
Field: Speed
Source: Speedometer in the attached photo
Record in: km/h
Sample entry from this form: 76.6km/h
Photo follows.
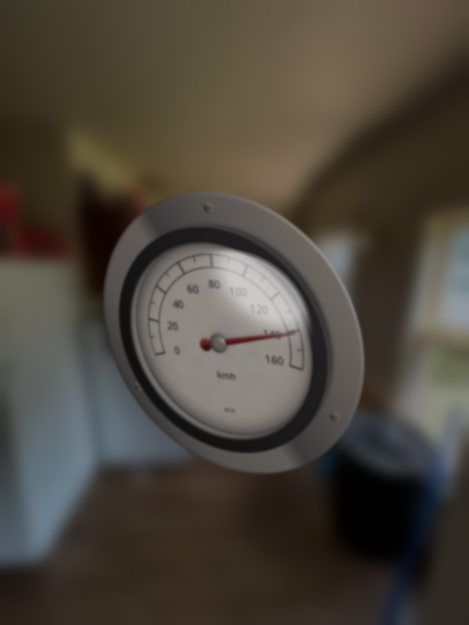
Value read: 140km/h
